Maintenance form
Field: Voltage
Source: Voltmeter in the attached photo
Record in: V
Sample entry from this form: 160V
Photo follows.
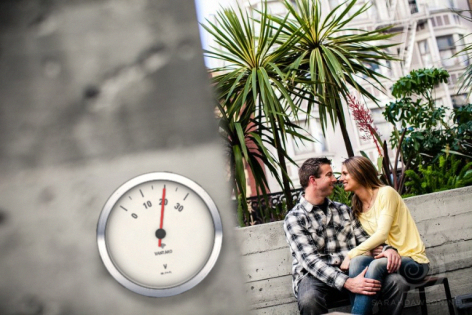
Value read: 20V
